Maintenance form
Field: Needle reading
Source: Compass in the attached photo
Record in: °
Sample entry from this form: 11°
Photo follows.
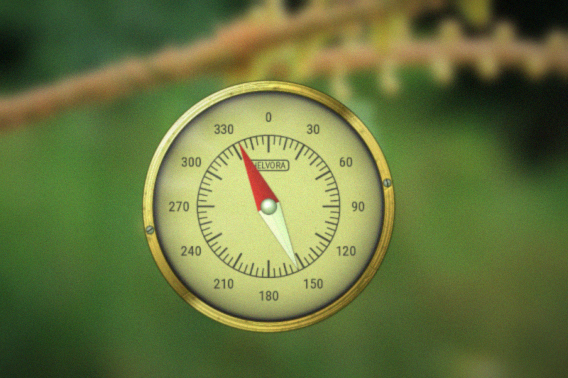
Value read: 335°
